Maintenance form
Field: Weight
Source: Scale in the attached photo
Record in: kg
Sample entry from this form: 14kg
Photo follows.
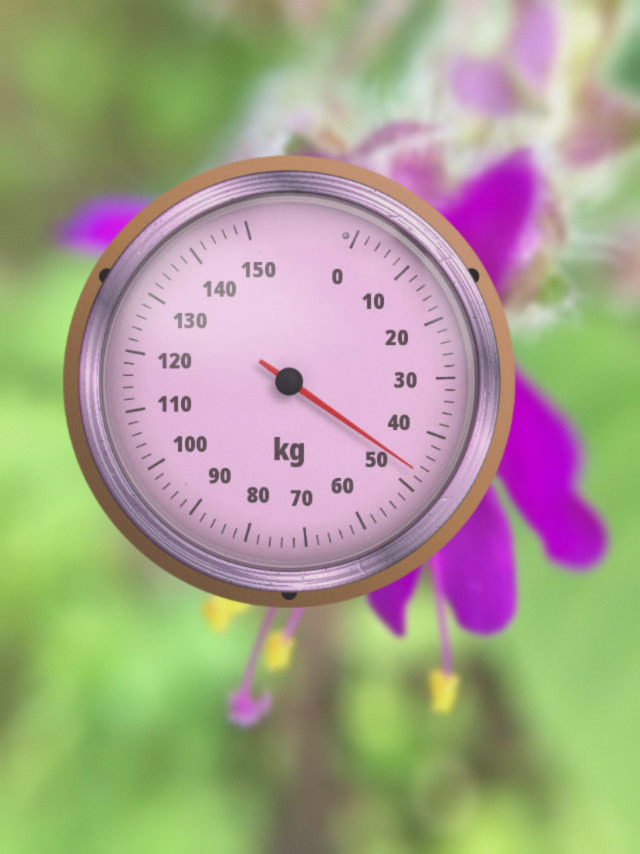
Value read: 47kg
